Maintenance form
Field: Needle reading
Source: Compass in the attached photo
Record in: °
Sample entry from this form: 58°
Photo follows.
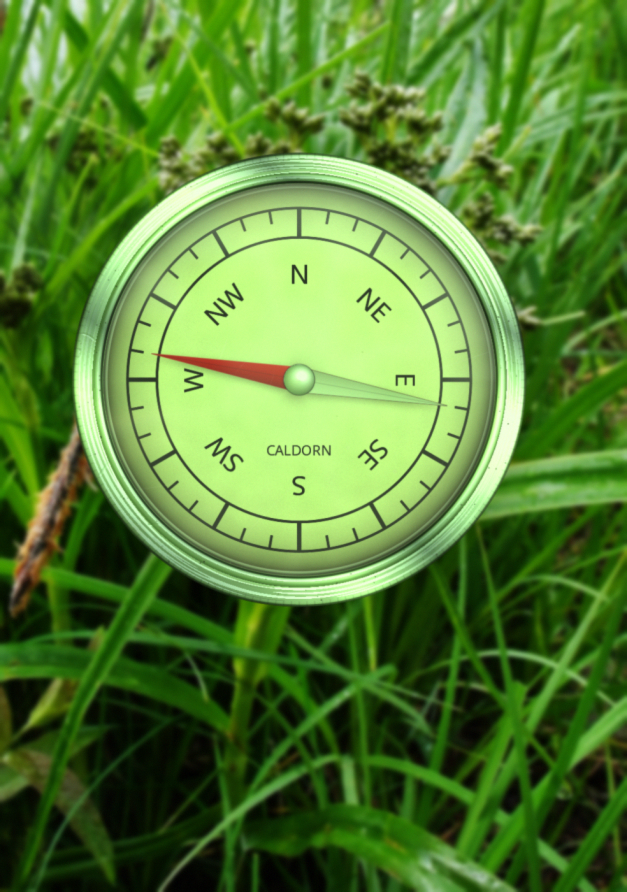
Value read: 280°
